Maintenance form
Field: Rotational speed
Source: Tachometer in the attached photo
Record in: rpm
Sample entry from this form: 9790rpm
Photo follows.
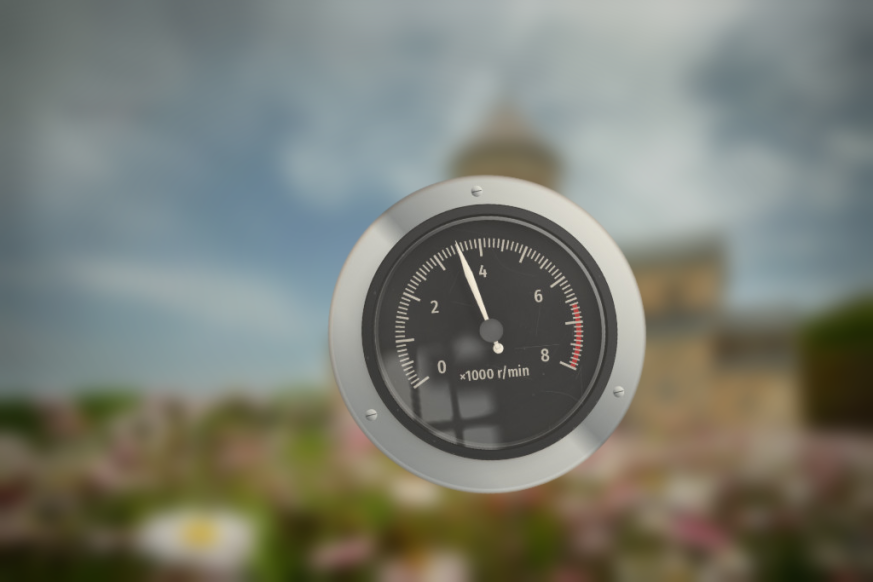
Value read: 3500rpm
